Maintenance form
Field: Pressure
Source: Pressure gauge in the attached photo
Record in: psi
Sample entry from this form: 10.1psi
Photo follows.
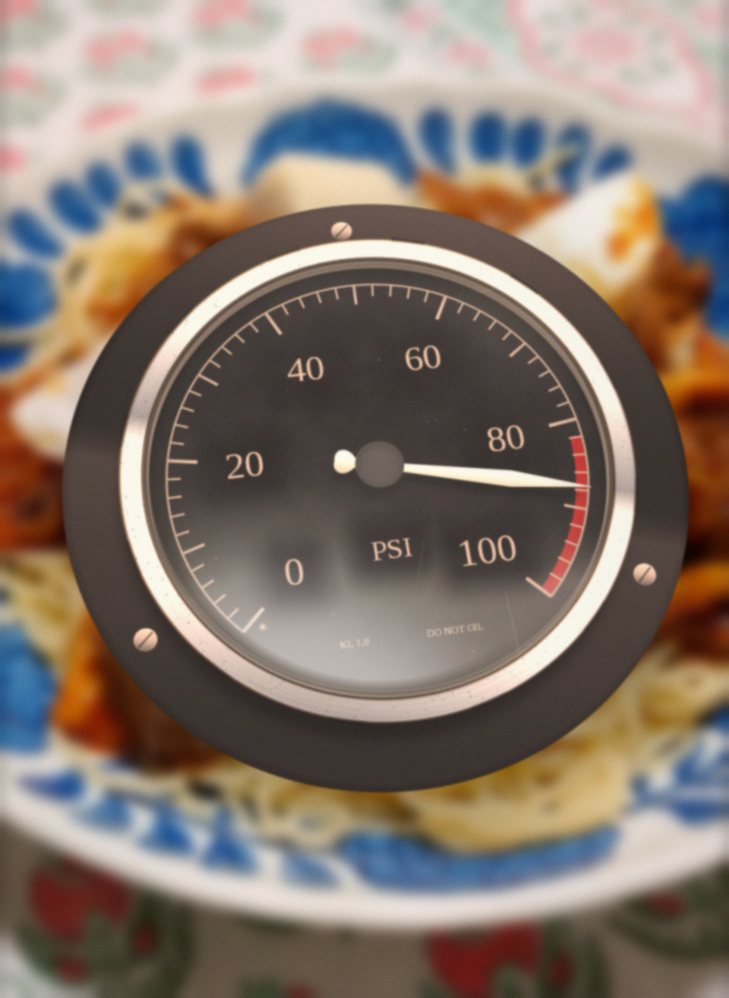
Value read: 88psi
